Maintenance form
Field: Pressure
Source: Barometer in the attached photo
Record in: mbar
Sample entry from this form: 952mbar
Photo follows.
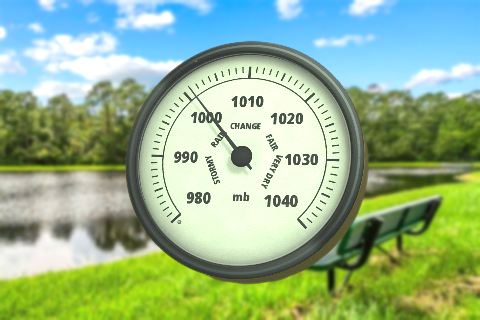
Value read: 1001mbar
